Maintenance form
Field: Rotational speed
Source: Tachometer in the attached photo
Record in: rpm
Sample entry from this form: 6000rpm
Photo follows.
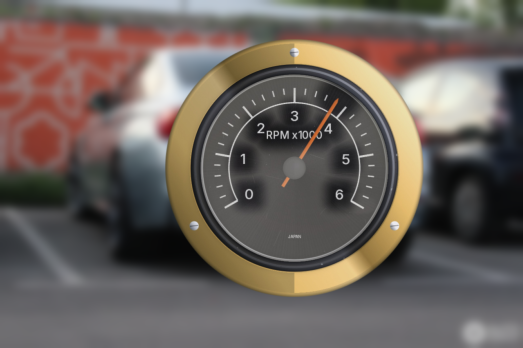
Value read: 3800rpm
